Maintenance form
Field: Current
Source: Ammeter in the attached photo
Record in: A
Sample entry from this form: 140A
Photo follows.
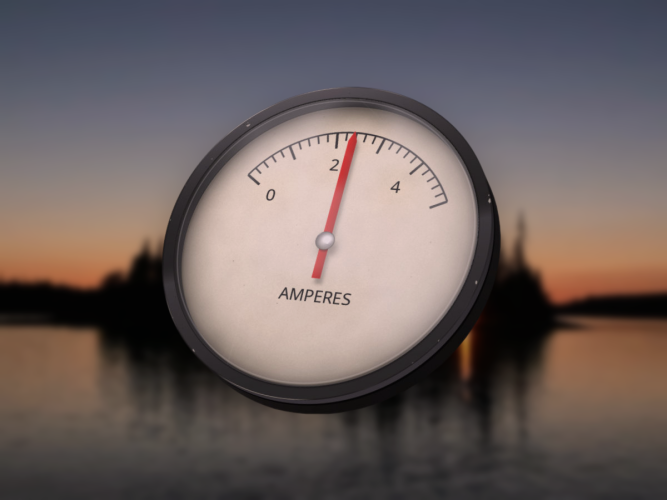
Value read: 2.4A
